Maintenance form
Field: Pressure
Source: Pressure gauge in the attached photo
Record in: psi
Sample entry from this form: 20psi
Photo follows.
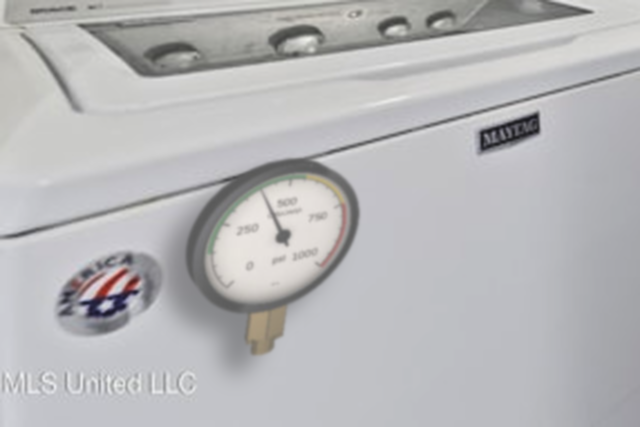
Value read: 400psi
